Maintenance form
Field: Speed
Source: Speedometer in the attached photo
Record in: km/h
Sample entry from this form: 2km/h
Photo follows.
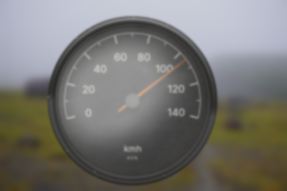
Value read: 105km/h
